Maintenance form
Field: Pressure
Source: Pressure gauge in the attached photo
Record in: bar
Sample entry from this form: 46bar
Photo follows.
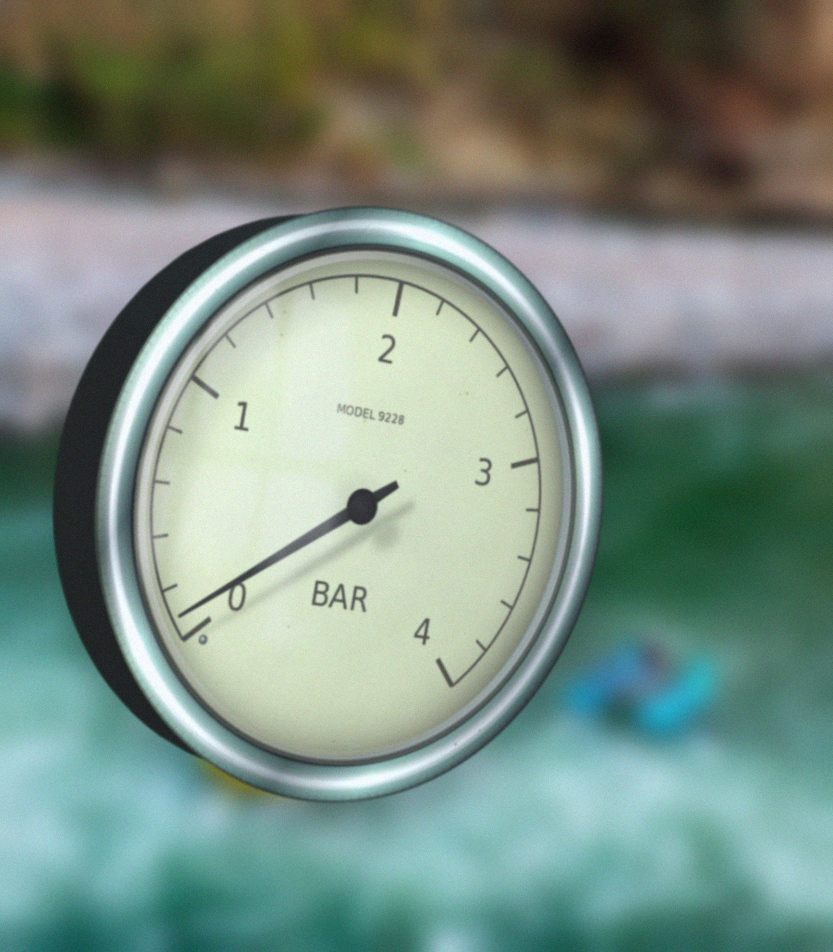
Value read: 0.1bar
